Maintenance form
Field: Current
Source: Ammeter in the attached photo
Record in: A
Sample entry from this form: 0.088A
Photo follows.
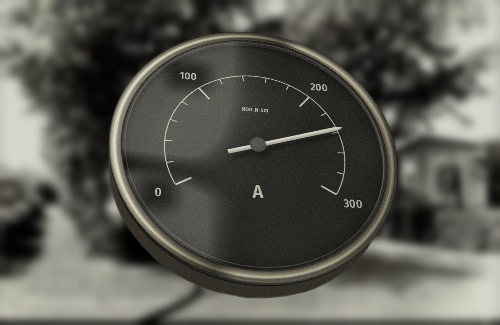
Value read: 240A
